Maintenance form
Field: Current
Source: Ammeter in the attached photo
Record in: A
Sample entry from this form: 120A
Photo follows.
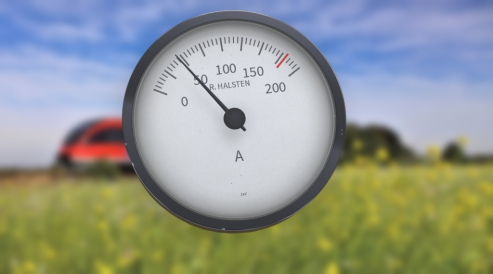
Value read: 45A
